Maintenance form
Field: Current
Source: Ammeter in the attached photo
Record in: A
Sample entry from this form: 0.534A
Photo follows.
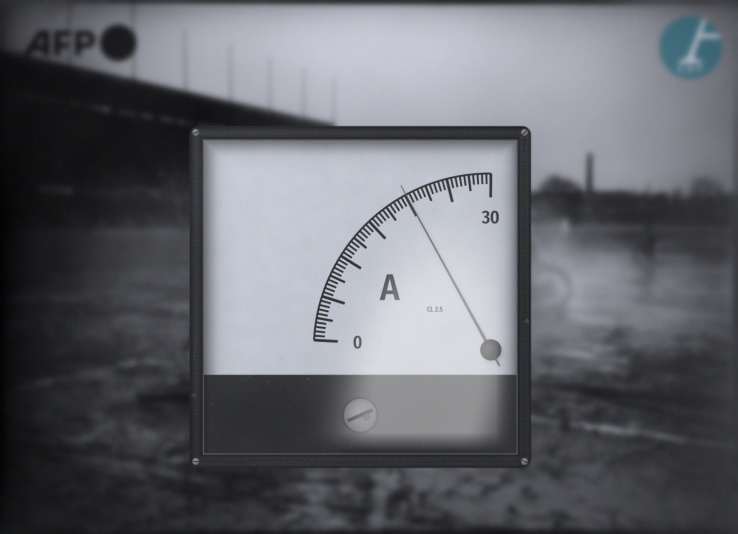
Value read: 20A
